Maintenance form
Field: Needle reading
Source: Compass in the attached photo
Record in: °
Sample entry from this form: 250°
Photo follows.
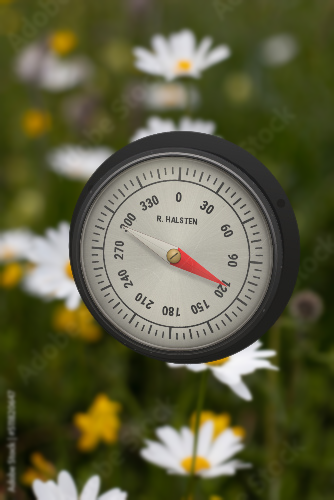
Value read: 115°
